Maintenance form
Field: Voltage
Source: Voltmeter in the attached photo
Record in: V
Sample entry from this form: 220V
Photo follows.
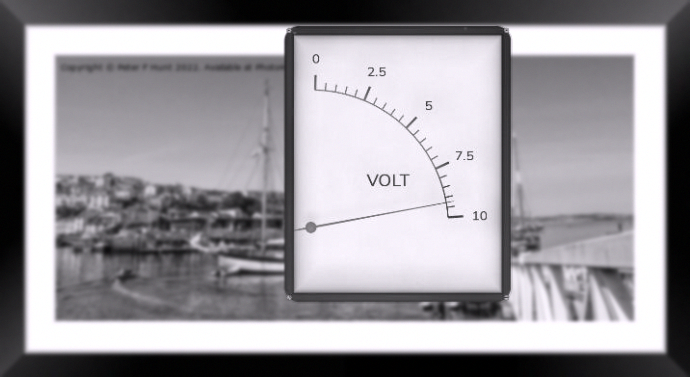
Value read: 9.25V
